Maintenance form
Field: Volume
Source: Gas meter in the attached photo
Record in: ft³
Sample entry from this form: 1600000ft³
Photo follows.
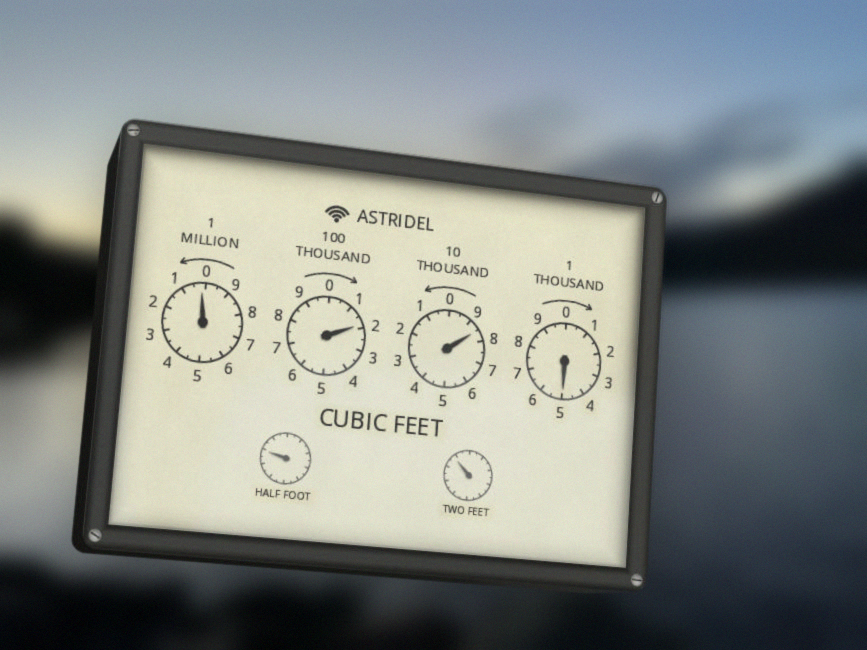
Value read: 18500ft³
